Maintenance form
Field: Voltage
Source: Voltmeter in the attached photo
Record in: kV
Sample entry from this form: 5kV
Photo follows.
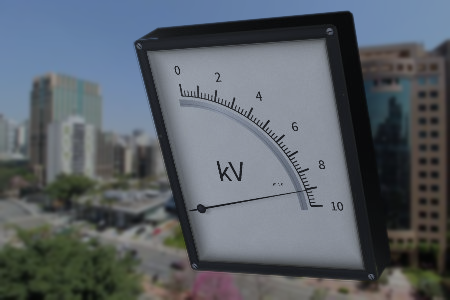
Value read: 9kV
